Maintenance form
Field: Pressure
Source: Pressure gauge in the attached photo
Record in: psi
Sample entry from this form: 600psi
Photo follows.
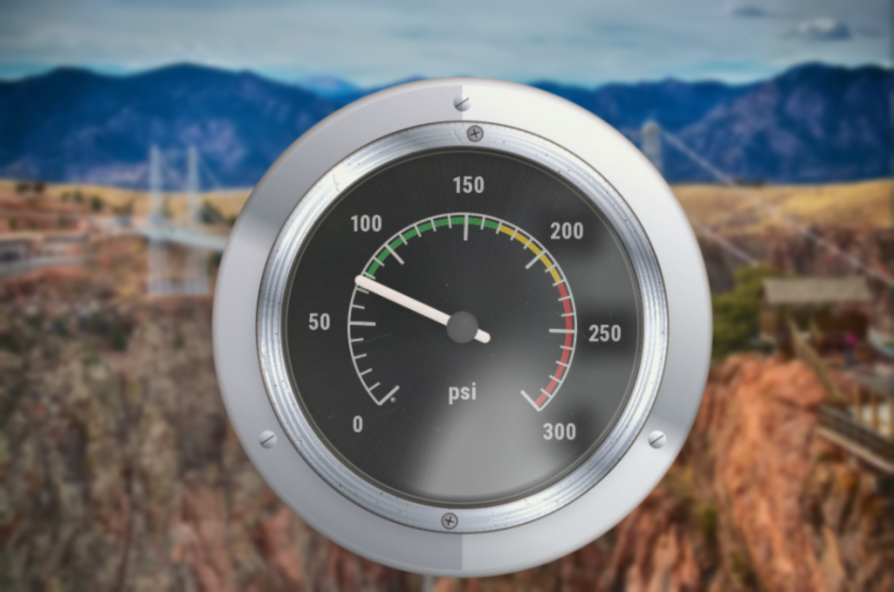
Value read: 75psi
